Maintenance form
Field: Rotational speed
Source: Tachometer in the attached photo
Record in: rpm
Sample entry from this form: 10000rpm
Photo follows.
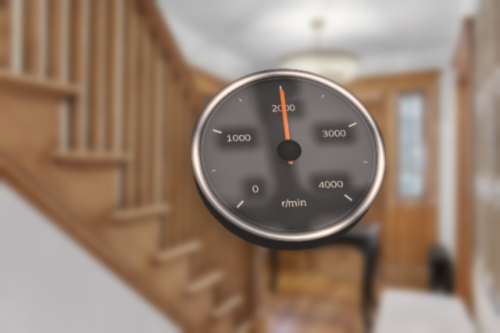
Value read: 2000rpm
